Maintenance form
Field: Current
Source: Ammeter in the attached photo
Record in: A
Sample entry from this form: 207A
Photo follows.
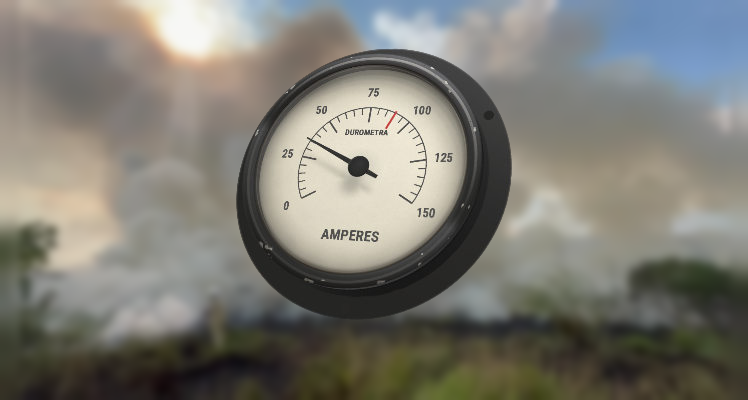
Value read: 35A
